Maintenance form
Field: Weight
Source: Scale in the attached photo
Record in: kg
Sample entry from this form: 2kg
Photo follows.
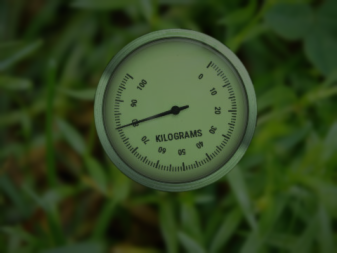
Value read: 80kg
